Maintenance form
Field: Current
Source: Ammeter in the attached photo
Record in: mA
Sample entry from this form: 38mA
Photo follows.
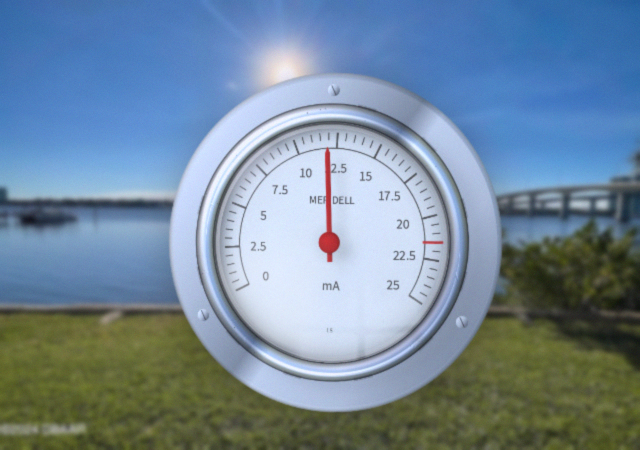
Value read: 12mA
